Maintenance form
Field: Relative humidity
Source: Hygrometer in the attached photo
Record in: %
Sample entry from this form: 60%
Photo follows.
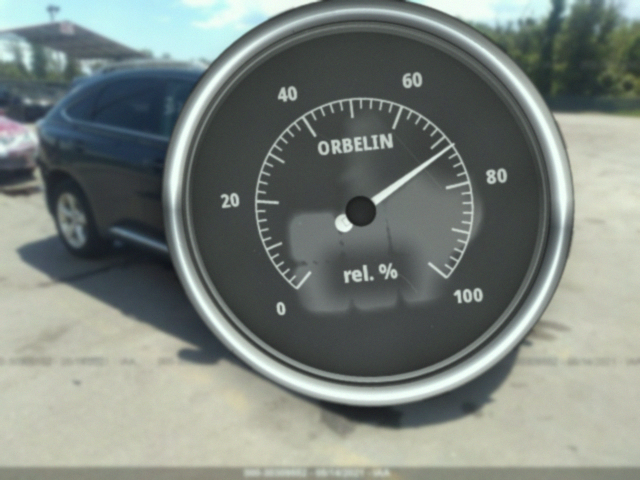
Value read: 72%
